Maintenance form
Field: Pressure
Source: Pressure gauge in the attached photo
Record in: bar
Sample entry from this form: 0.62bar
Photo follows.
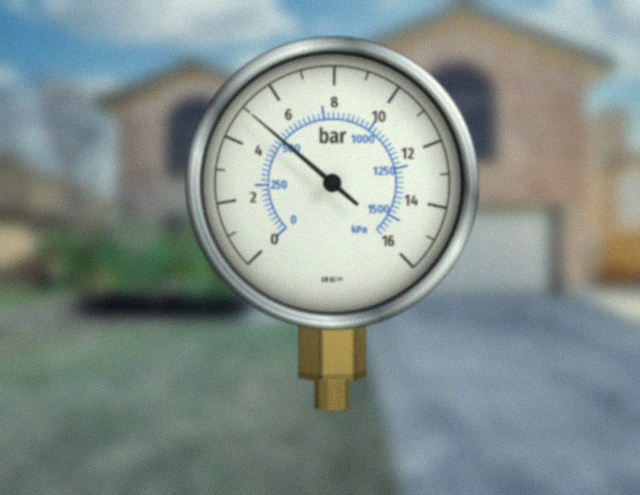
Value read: 5bar
